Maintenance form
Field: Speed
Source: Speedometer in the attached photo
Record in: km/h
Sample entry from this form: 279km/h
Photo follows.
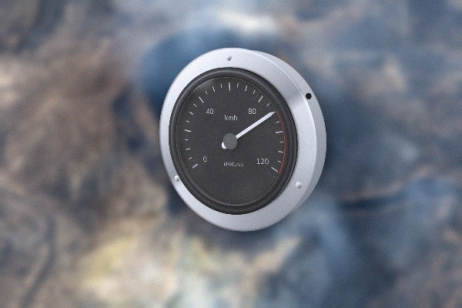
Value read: 90km/h
